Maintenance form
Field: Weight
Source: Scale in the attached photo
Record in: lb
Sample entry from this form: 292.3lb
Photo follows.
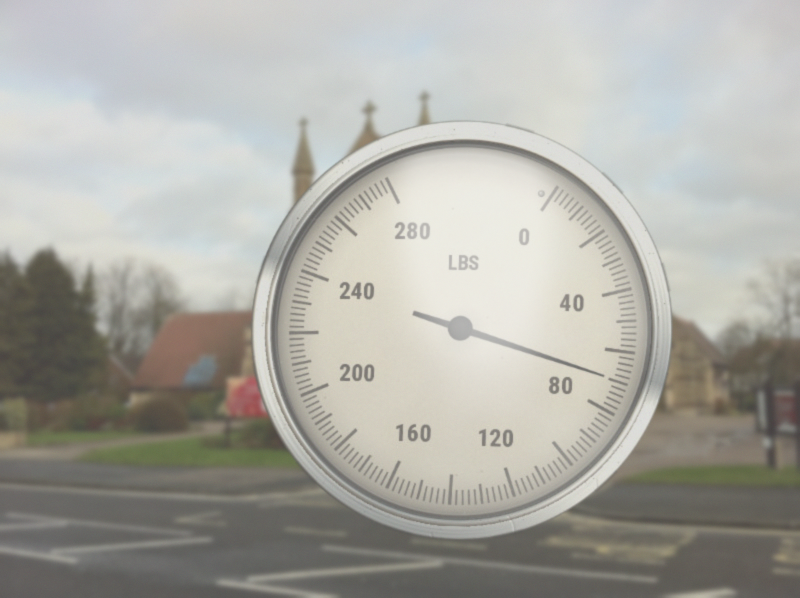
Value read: 70lb
